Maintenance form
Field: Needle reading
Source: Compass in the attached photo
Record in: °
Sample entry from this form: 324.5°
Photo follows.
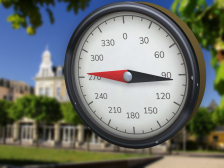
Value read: 275°
